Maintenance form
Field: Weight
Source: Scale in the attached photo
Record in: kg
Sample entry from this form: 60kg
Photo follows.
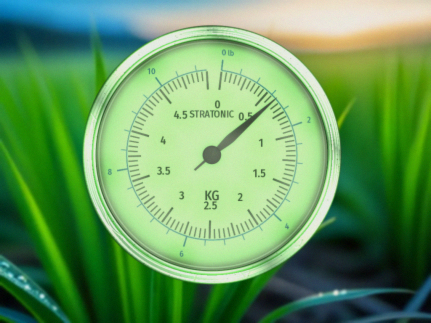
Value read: 0.6kg
